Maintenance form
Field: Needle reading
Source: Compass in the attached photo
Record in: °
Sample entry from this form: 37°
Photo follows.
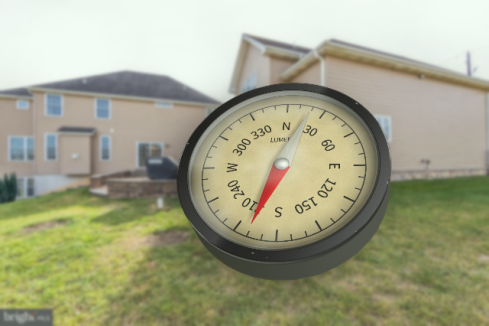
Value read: 200°
